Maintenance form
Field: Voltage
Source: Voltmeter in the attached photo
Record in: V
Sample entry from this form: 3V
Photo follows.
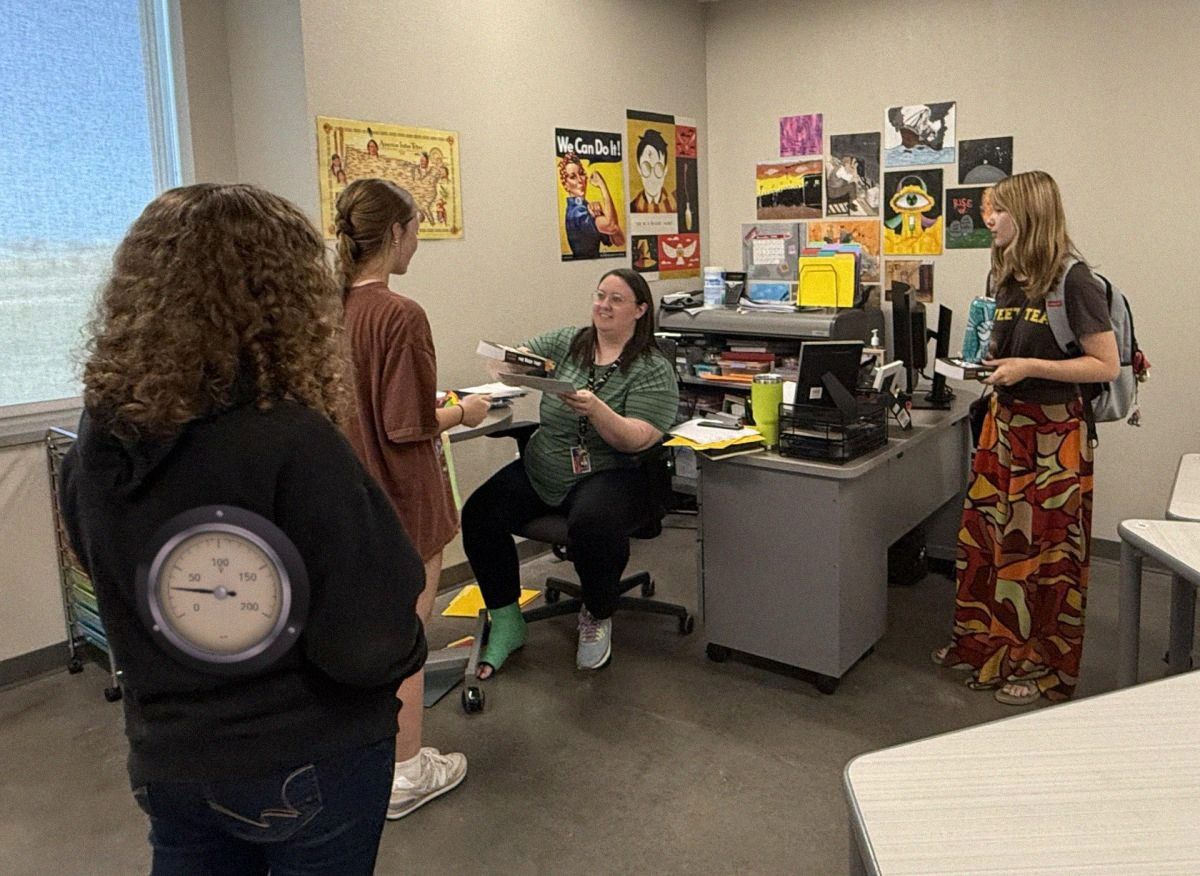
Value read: 30V
